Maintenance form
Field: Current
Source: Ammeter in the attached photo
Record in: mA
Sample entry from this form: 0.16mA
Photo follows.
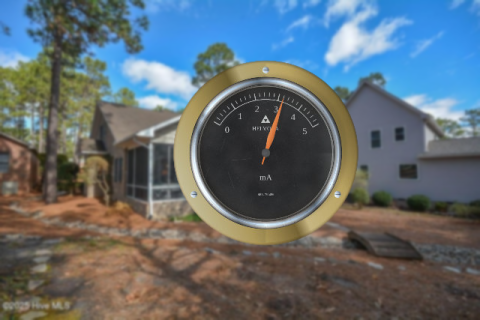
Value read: 3.2mA
